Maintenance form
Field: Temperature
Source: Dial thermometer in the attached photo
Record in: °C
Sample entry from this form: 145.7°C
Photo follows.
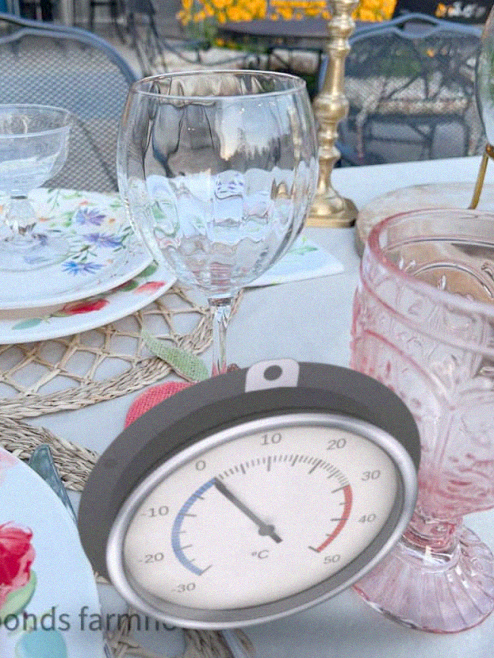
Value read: 0°C
